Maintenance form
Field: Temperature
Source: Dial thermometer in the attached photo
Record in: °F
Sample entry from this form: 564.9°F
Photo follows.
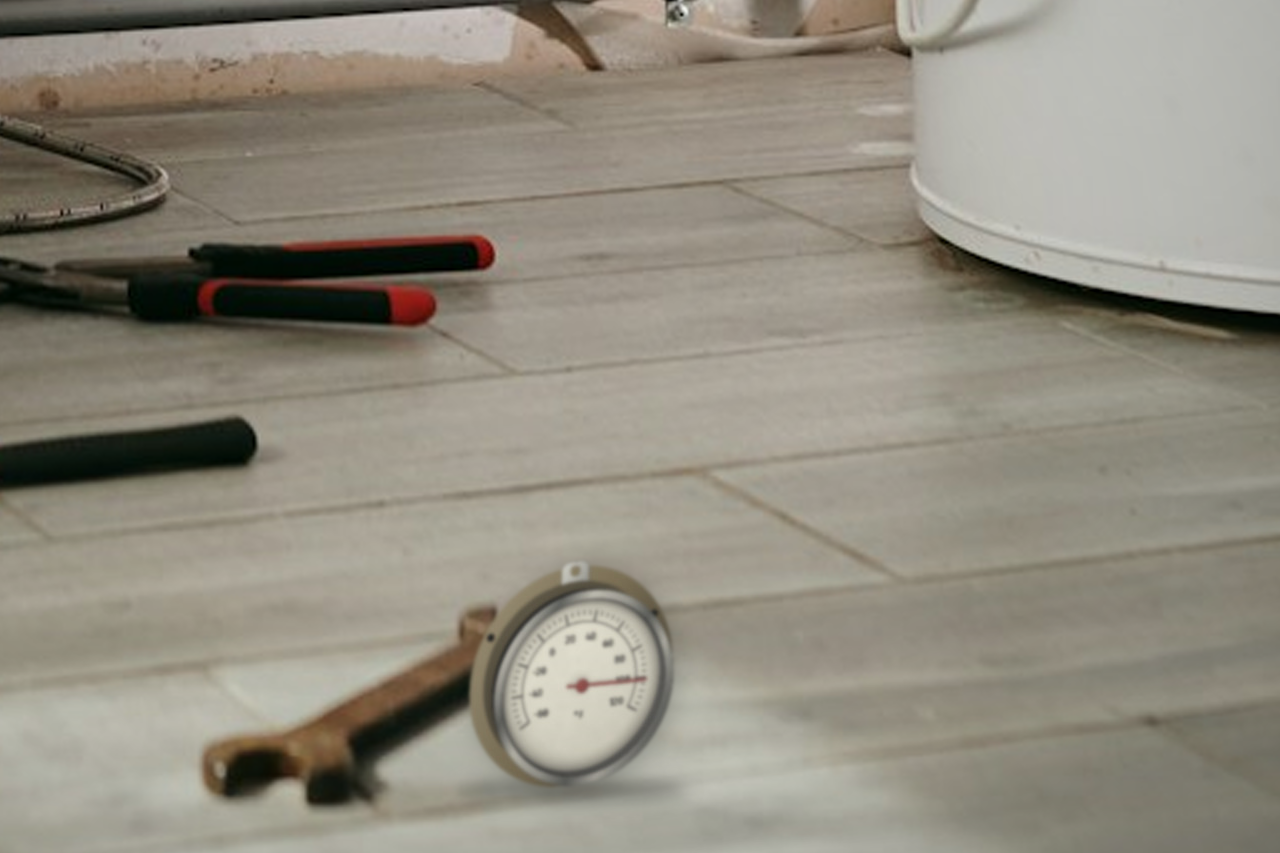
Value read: 100°F
